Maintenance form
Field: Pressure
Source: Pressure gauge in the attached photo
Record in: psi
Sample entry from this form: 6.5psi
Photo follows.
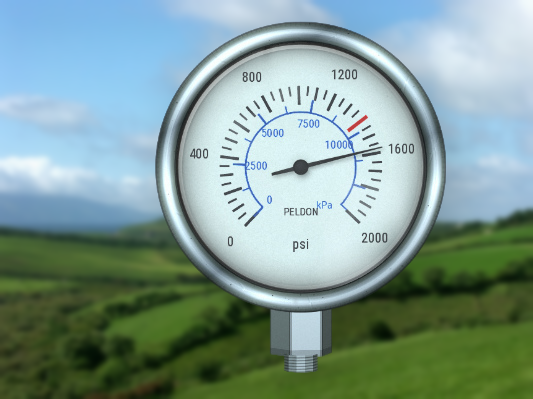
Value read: 1575psi
